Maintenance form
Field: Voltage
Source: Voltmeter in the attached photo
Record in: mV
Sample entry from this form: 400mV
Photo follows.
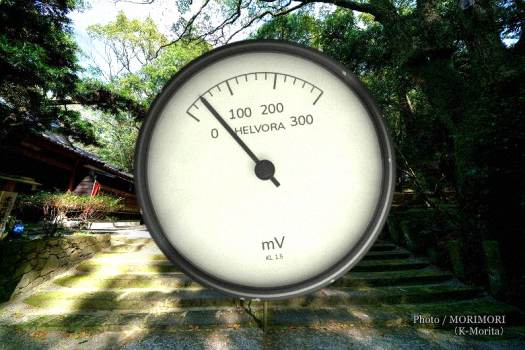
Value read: 40mV
